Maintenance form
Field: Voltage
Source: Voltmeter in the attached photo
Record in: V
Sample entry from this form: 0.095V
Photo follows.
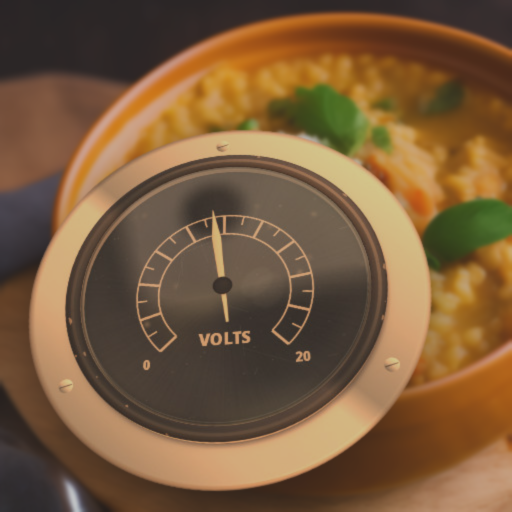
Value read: 9.5V
